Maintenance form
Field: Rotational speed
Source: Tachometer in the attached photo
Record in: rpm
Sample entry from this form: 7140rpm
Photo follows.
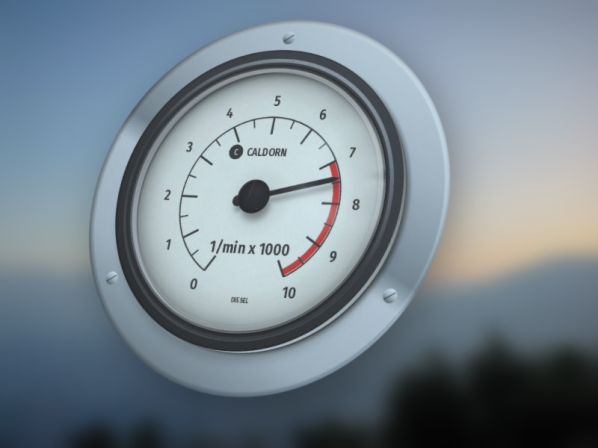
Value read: 7500rpm
